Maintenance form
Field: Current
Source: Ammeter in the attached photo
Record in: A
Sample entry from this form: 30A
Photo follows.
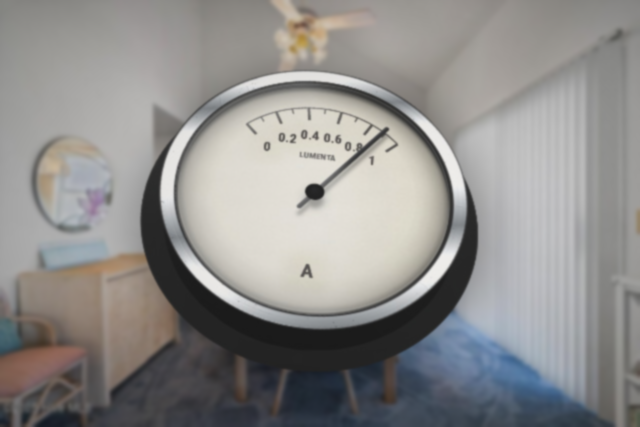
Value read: 0.9A
